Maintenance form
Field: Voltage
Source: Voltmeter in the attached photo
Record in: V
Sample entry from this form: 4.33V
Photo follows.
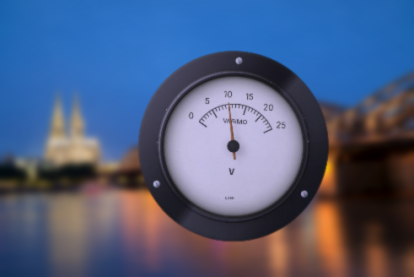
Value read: 10V
